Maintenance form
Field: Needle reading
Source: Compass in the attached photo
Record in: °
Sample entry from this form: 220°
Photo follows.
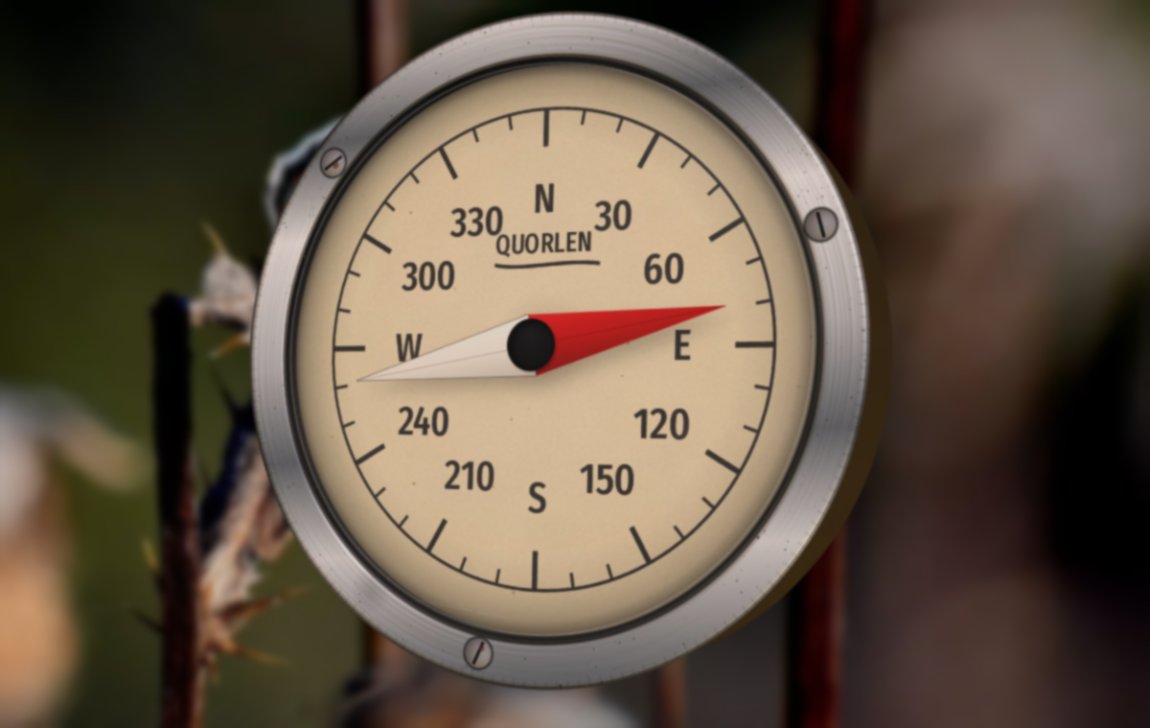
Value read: 80°
